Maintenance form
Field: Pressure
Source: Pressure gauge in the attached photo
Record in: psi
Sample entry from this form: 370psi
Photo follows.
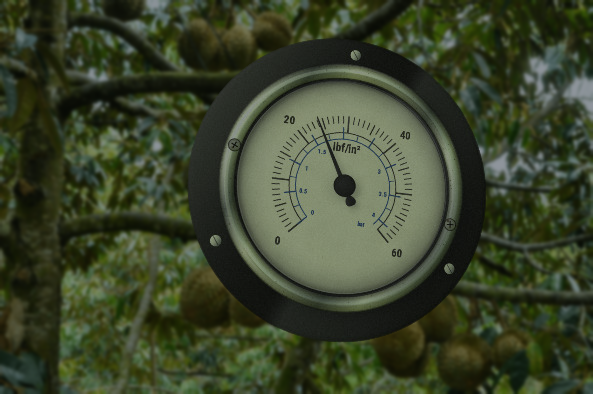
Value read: 24psi
